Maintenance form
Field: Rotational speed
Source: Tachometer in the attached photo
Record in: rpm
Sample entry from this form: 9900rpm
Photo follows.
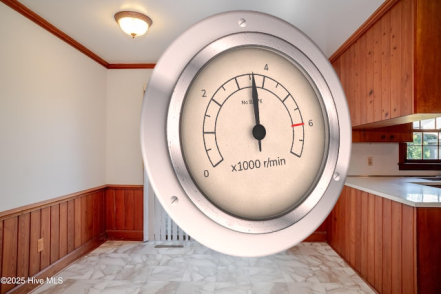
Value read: 3500rpm
